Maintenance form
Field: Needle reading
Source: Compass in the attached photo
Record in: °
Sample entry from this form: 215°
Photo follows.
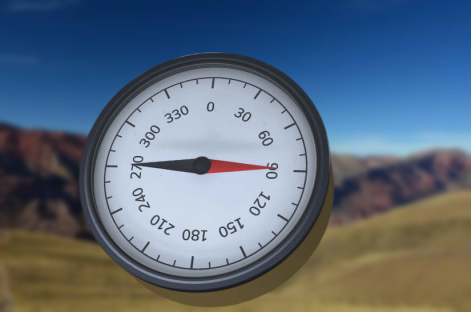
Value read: 90°
